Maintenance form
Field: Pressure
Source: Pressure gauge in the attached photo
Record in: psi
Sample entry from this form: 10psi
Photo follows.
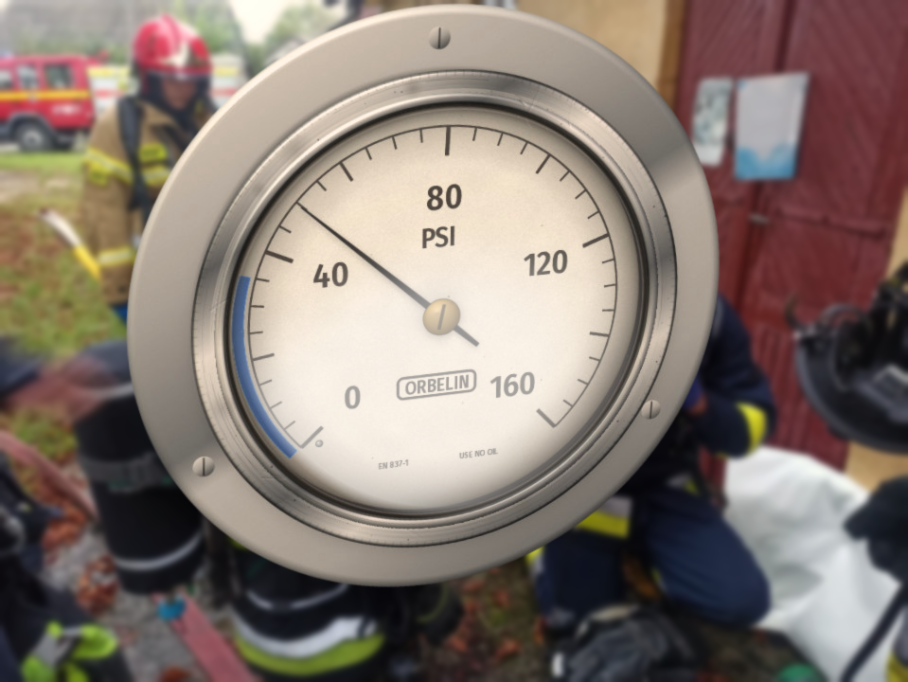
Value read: 50psi
